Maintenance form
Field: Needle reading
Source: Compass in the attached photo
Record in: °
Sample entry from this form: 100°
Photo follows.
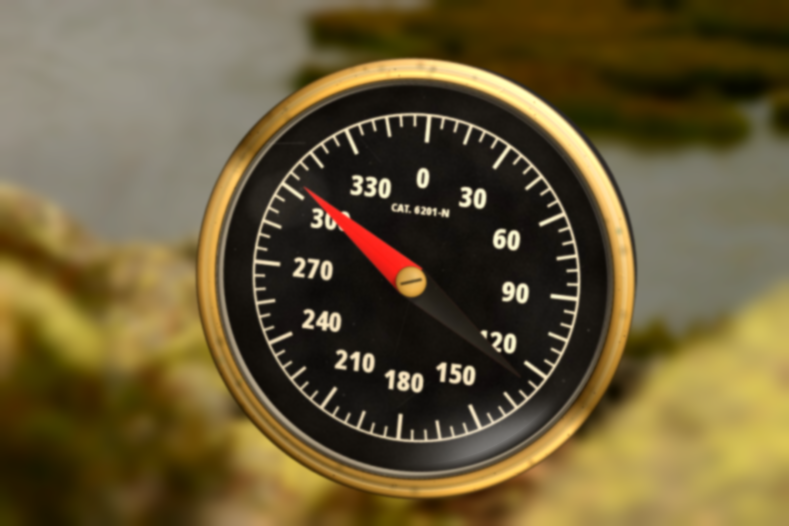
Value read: 305°
